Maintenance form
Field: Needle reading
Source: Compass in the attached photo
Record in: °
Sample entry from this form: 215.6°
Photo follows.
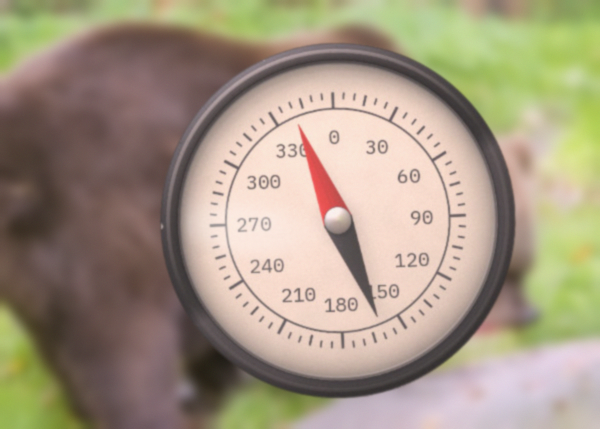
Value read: 340°
